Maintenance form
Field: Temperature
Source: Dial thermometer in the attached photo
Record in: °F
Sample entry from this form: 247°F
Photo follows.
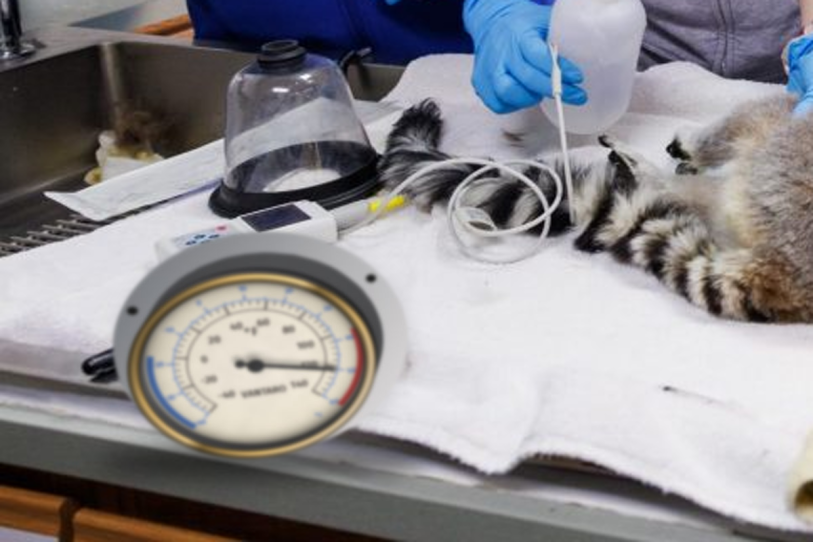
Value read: 120°F
